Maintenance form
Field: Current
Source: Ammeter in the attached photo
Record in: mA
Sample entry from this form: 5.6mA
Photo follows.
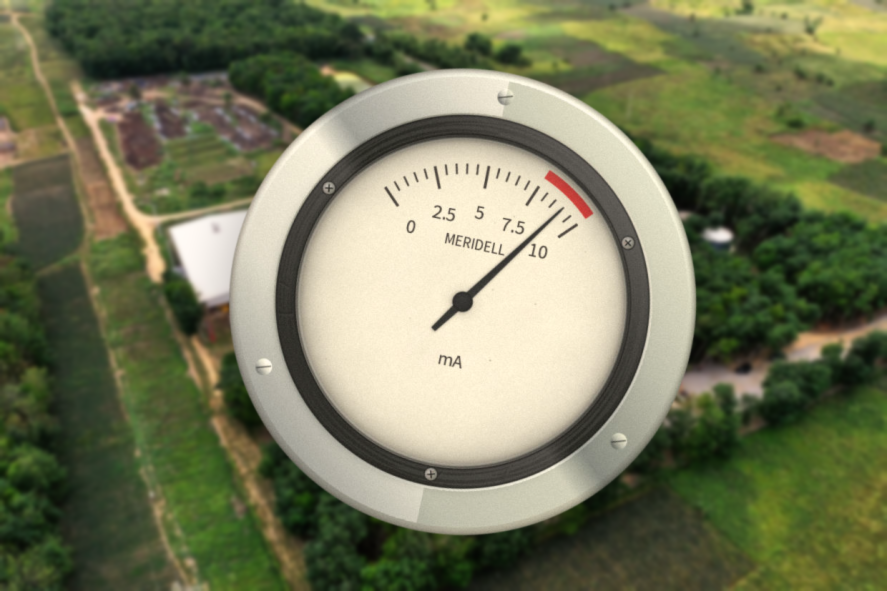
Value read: 9mA
